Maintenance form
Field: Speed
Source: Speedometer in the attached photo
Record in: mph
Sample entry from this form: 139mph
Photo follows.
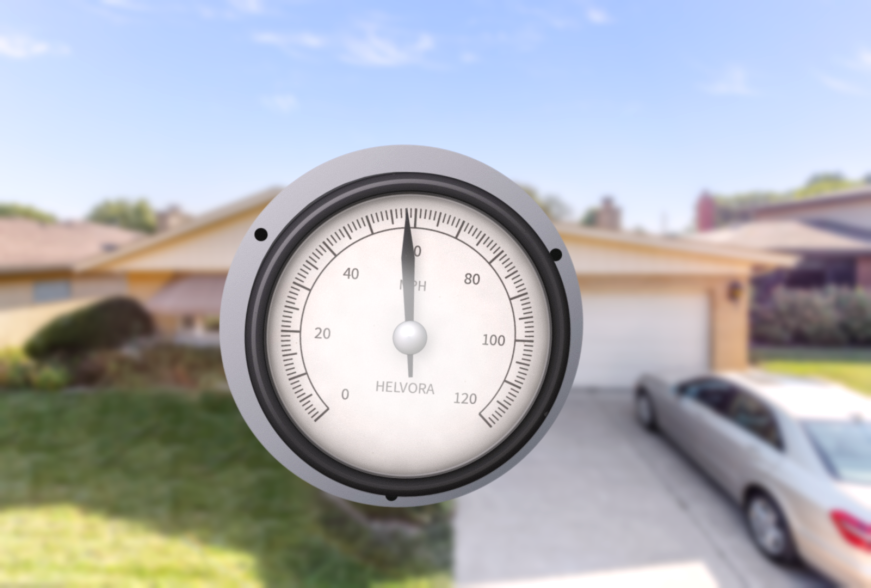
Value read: 58mph
